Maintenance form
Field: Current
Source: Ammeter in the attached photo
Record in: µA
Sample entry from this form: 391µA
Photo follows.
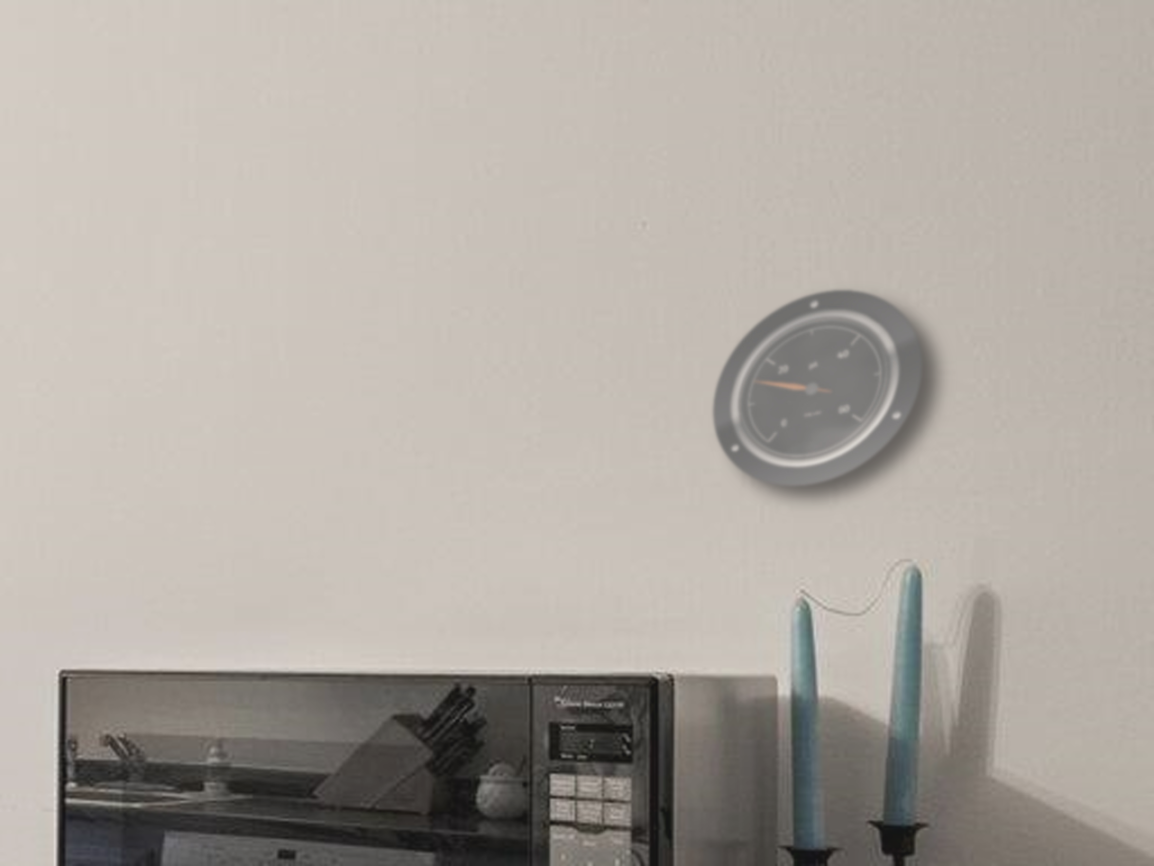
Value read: 15µA
